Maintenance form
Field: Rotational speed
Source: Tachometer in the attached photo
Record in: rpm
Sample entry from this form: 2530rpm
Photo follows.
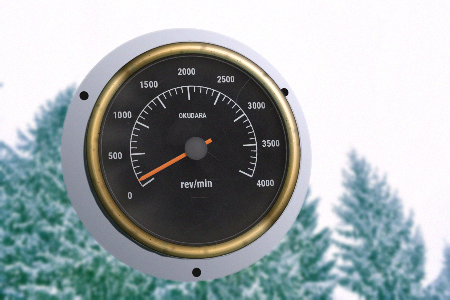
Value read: 100rpm
